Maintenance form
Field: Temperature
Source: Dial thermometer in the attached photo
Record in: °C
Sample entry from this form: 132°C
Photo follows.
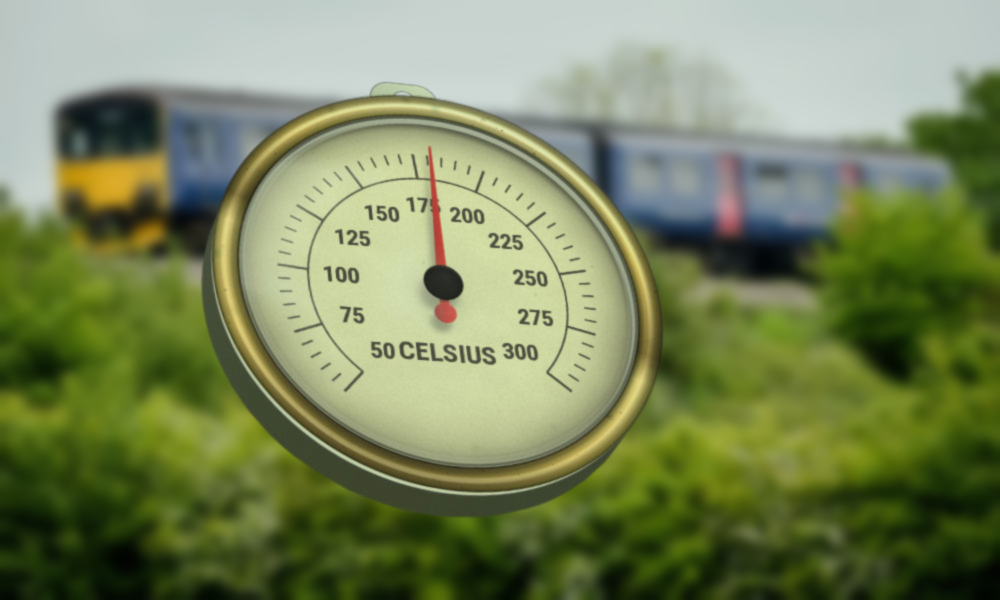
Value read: 180°C
